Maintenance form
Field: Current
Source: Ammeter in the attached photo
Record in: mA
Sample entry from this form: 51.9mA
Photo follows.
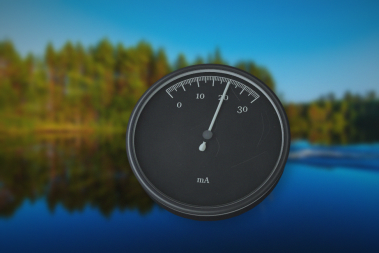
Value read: 20mA
